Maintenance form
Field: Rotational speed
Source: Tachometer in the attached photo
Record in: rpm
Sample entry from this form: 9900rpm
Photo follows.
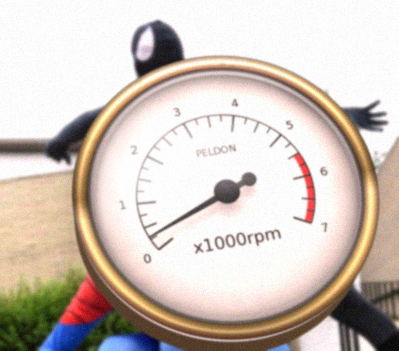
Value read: 250rpm
